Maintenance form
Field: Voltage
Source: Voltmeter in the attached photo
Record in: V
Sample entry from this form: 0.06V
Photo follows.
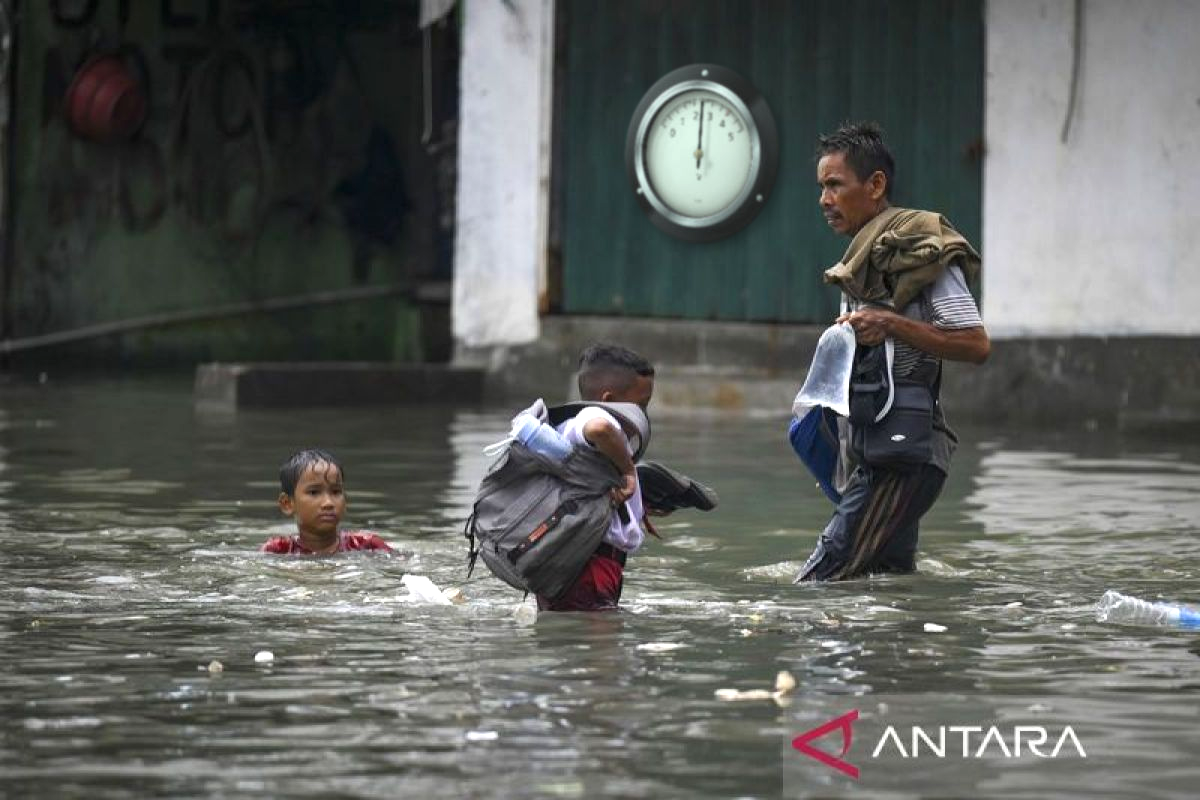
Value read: 2.5V
